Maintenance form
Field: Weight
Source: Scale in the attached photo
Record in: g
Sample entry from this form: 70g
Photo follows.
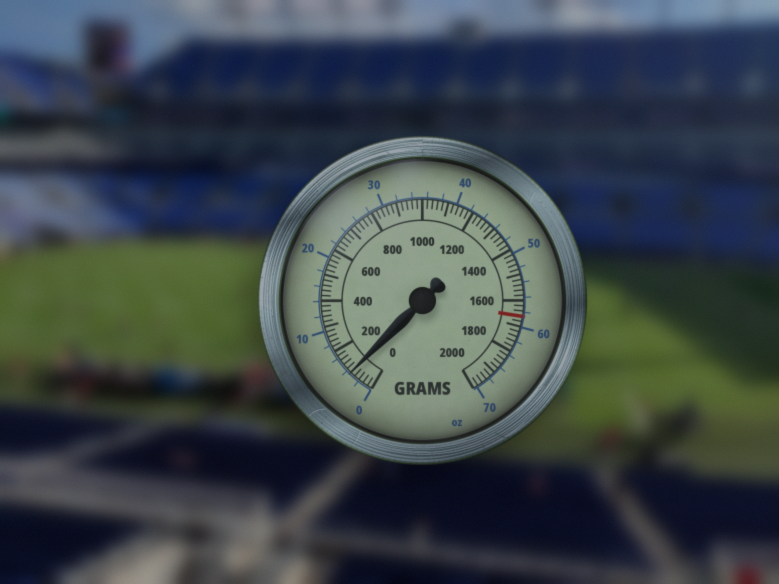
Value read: 100g
